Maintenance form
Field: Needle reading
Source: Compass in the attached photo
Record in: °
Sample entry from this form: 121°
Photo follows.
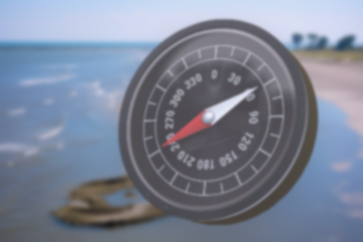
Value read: 240°
